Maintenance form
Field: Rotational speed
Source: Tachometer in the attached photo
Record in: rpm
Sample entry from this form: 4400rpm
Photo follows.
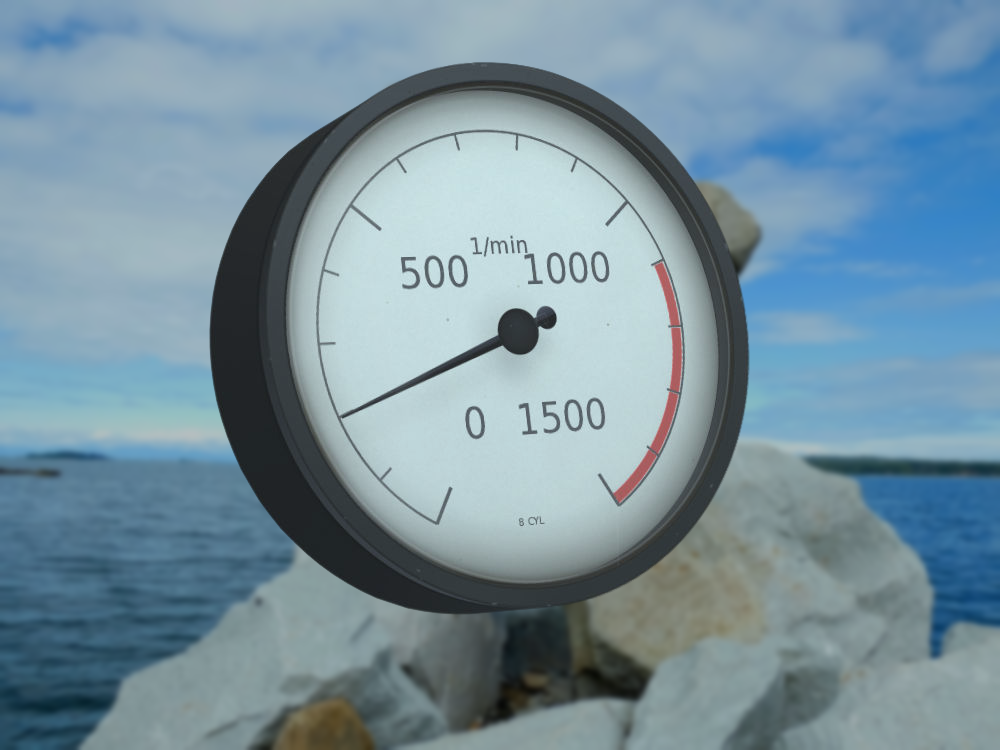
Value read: 200rpm
